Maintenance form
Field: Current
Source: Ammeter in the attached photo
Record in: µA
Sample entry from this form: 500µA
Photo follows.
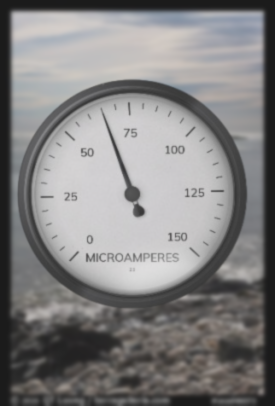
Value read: 65µA
